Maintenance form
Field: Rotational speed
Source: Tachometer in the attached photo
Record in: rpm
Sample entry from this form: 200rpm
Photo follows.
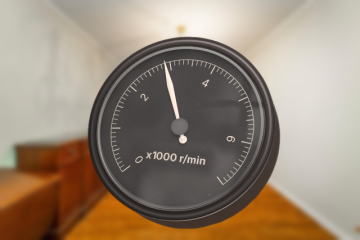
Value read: 2900rpm
